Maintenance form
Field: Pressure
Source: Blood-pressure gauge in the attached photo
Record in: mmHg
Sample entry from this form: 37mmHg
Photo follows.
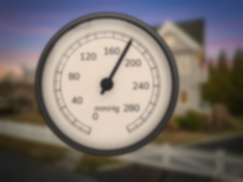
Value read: 180mmHg
